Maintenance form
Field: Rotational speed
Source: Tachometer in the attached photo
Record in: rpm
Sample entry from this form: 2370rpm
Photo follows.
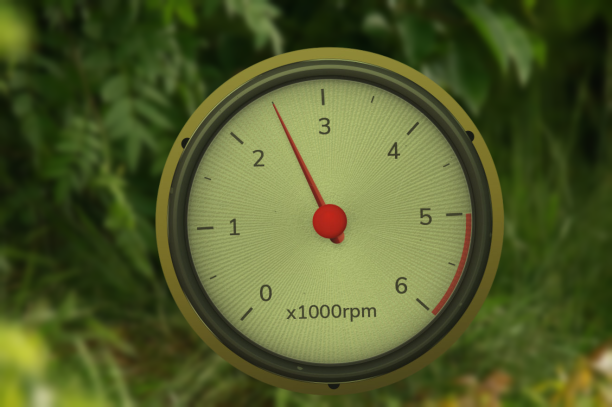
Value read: 2500rpm
